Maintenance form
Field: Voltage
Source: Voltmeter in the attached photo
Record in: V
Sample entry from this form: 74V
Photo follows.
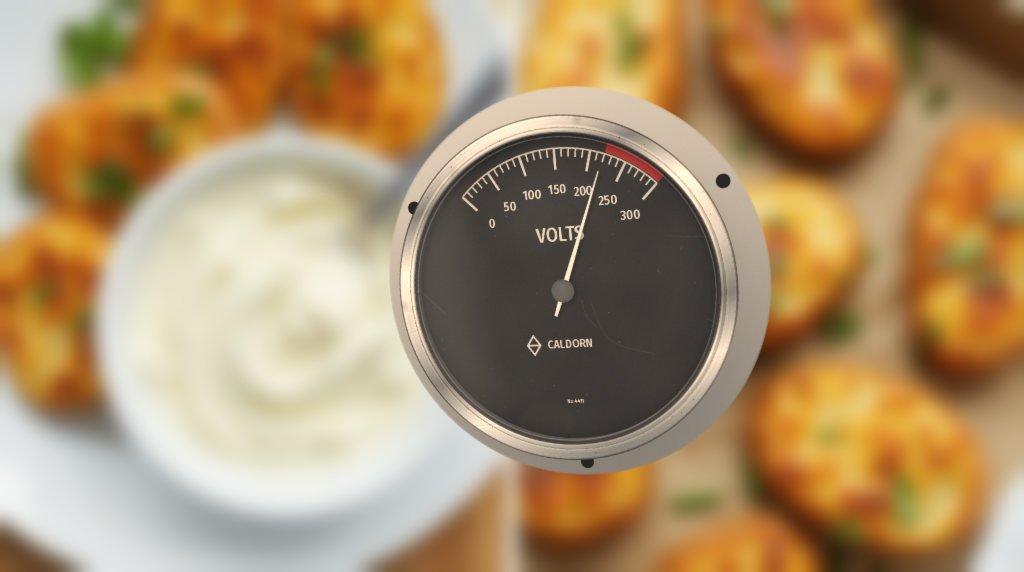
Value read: 220V
